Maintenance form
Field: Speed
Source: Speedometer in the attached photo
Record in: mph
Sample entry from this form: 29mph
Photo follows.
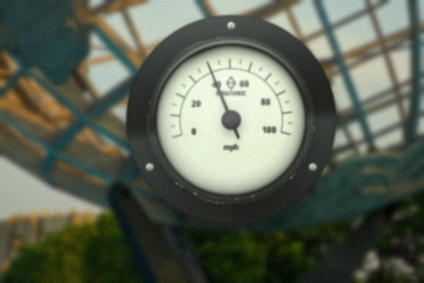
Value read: 40mph
